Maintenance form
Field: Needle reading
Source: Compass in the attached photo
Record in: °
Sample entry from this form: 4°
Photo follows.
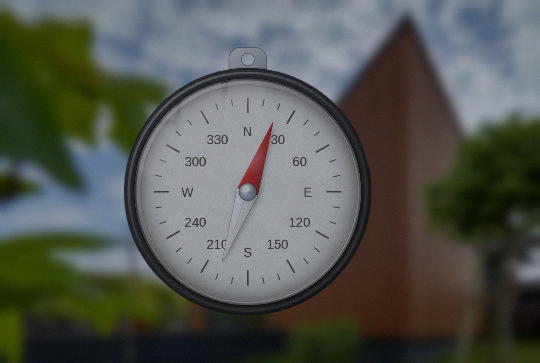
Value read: 20°
